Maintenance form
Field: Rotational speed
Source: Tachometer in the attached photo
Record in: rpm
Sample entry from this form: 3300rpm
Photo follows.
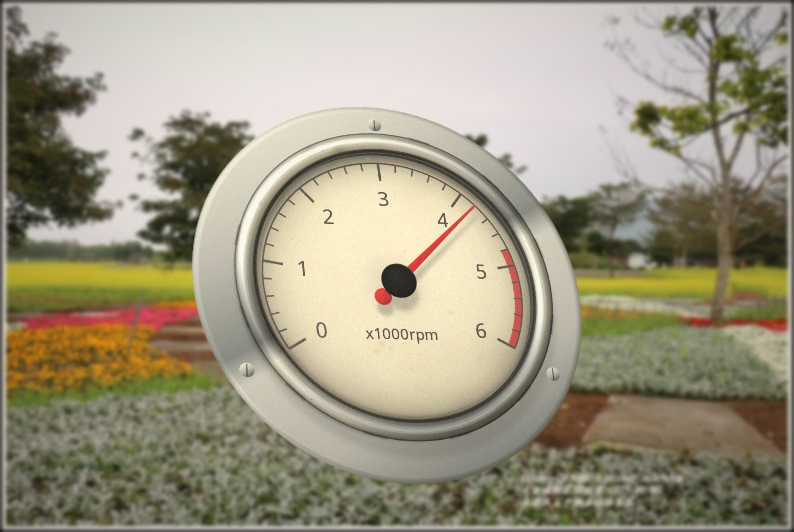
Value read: 4200rpm
